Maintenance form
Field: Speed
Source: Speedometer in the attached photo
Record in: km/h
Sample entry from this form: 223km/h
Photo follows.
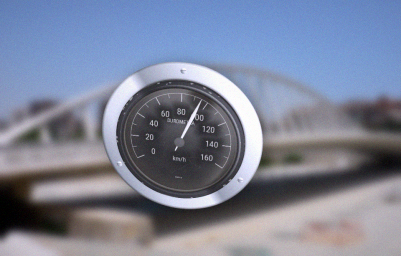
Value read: 95km/h
